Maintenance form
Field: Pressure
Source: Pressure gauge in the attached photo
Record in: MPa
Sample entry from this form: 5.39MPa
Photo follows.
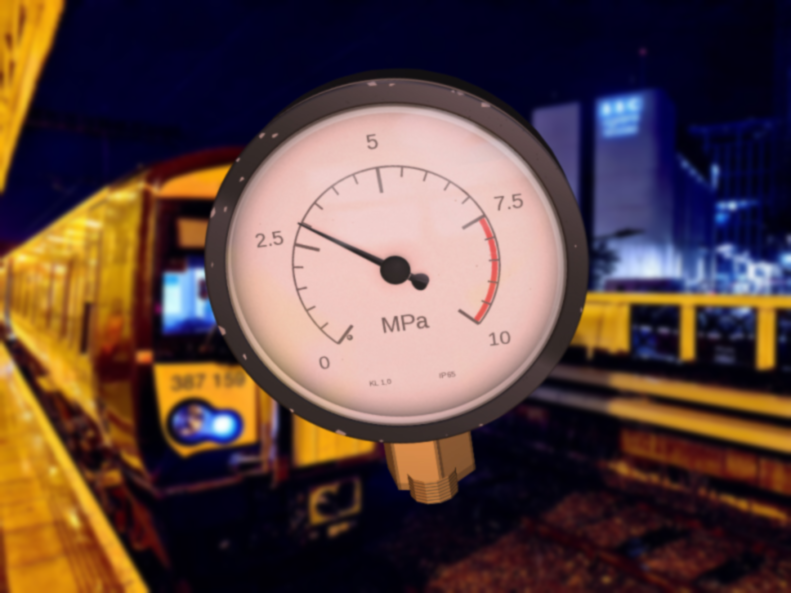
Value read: 3MPa
